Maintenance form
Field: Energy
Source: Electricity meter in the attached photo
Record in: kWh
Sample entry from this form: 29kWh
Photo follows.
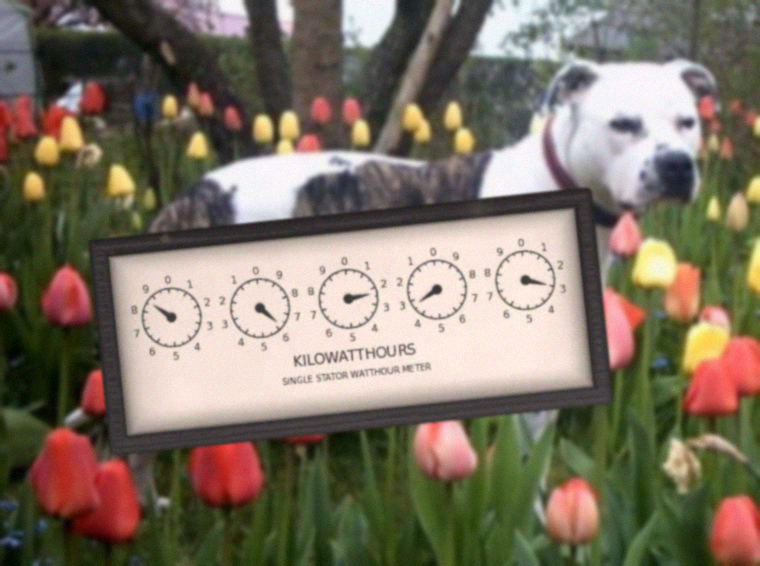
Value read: 86233kWh
